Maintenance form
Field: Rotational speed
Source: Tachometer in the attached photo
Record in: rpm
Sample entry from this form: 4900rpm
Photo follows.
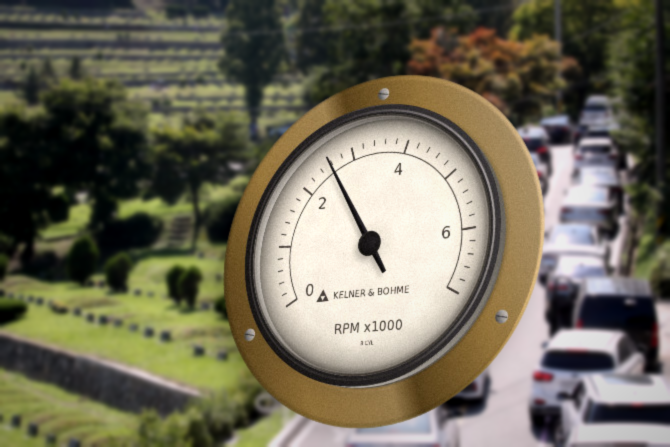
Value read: 2600rpm
